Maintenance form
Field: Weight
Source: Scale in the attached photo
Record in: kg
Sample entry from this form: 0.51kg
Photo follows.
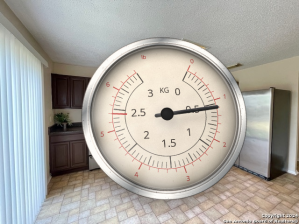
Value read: 0.55kg
